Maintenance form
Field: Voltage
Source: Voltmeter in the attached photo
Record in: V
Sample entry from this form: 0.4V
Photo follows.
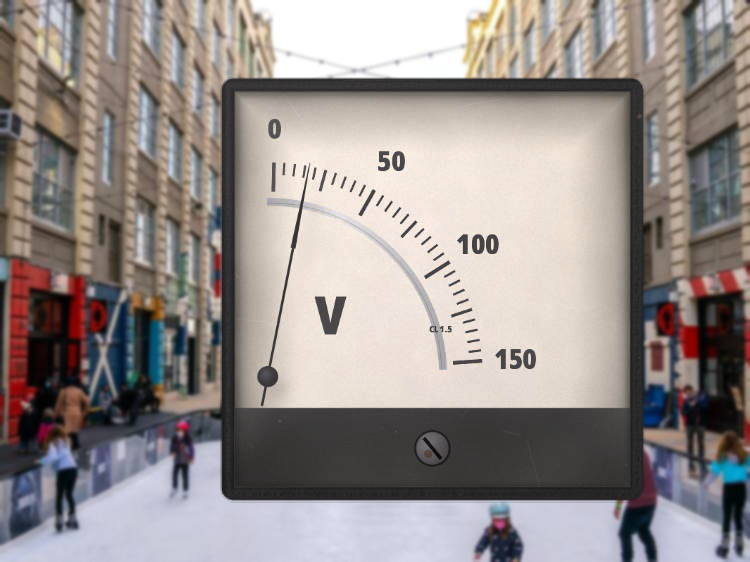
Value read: 17.5V
